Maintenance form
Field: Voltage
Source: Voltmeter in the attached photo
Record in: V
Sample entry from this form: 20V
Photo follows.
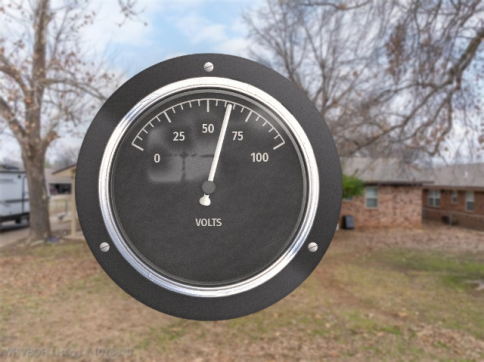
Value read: 62.5V
